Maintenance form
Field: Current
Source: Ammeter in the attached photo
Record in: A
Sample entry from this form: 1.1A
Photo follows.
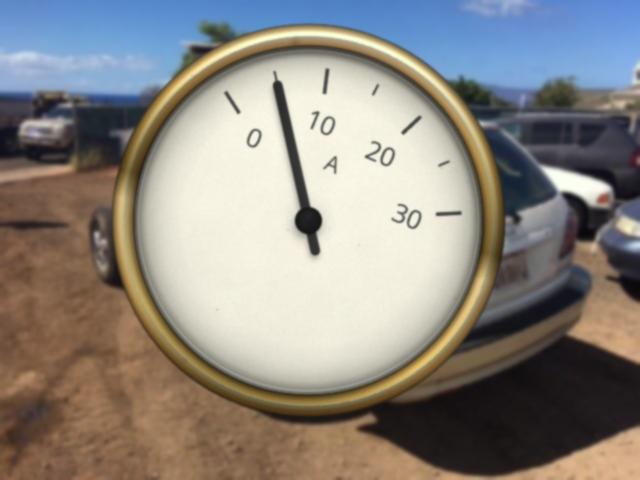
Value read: 5A
